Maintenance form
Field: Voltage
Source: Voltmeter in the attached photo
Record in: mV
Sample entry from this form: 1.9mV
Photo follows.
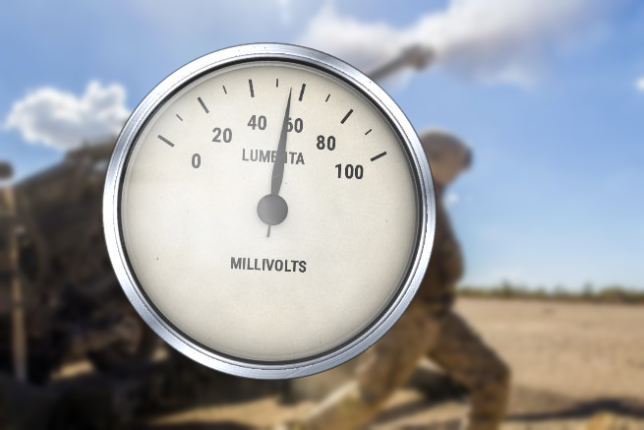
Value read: 55mV
